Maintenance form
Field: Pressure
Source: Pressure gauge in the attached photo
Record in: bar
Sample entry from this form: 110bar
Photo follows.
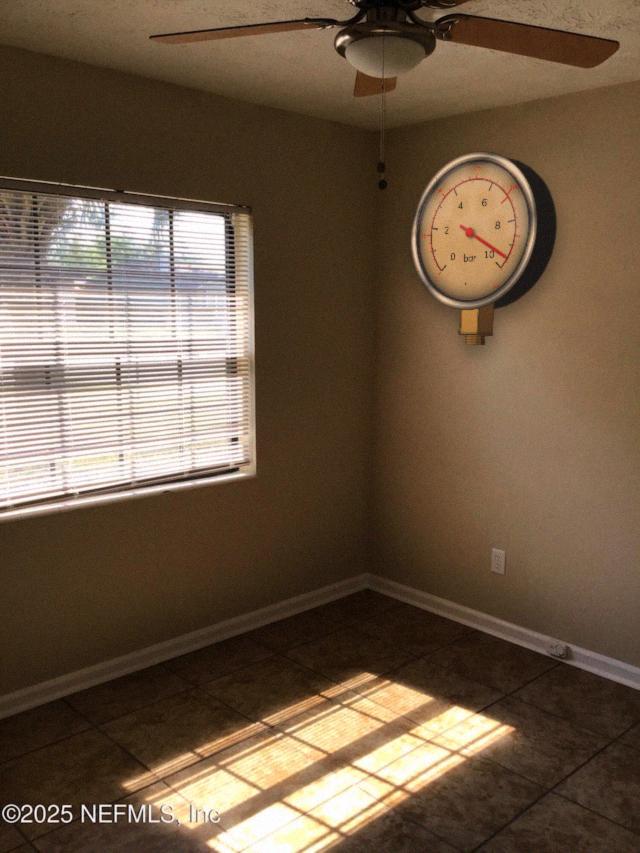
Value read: 9.5bar
